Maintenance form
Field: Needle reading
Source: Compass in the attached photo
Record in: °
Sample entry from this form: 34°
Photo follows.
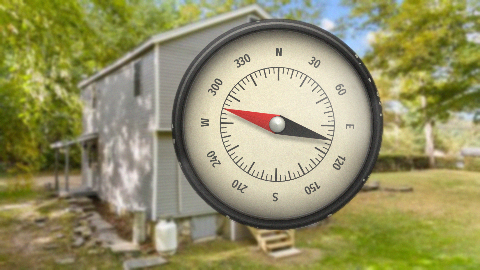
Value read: 285°
